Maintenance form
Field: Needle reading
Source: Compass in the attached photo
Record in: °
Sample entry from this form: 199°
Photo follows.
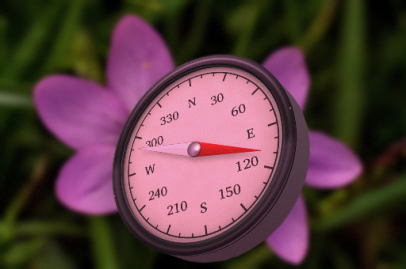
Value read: 110°
